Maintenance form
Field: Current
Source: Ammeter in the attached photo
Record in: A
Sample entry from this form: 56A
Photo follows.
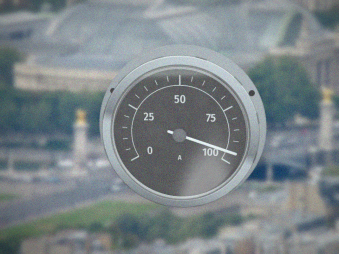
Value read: 95A
